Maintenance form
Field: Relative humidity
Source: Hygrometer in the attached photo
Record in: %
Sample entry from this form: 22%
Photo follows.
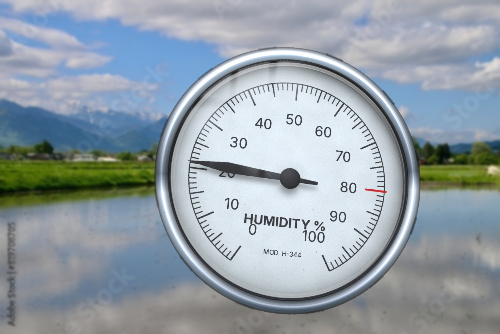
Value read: 21%
